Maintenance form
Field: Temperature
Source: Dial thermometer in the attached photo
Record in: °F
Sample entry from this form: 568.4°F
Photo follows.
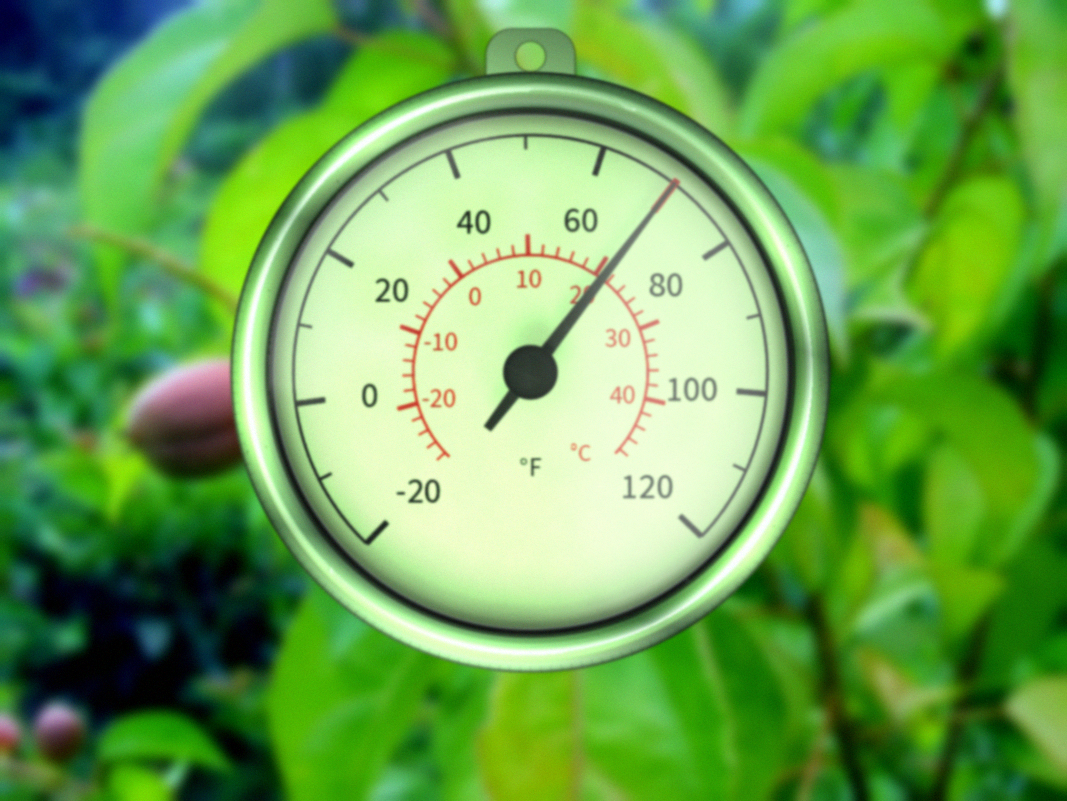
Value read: 70°F
